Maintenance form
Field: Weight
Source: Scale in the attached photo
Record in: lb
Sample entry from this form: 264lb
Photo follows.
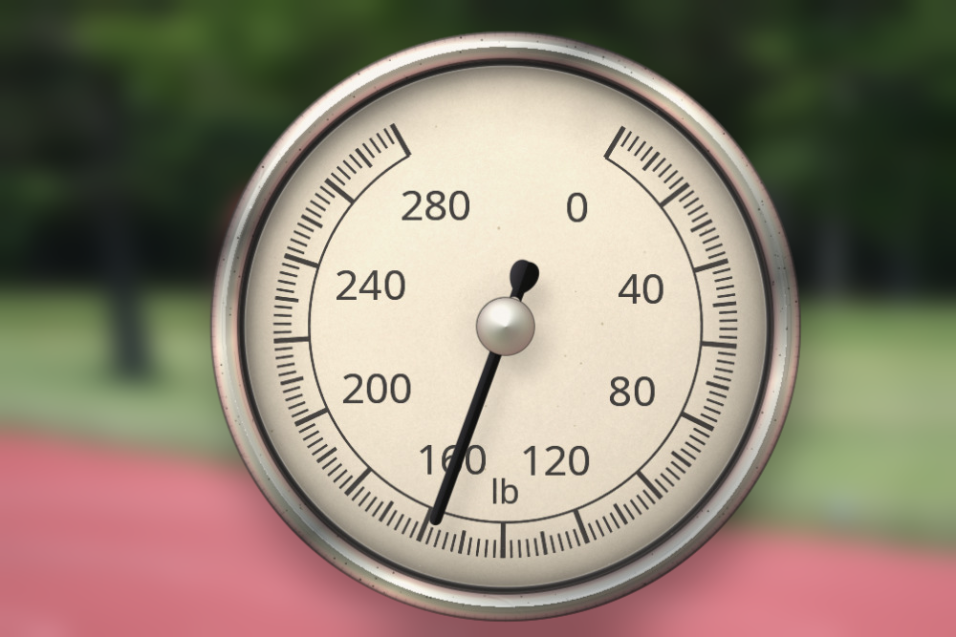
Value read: 158lb
